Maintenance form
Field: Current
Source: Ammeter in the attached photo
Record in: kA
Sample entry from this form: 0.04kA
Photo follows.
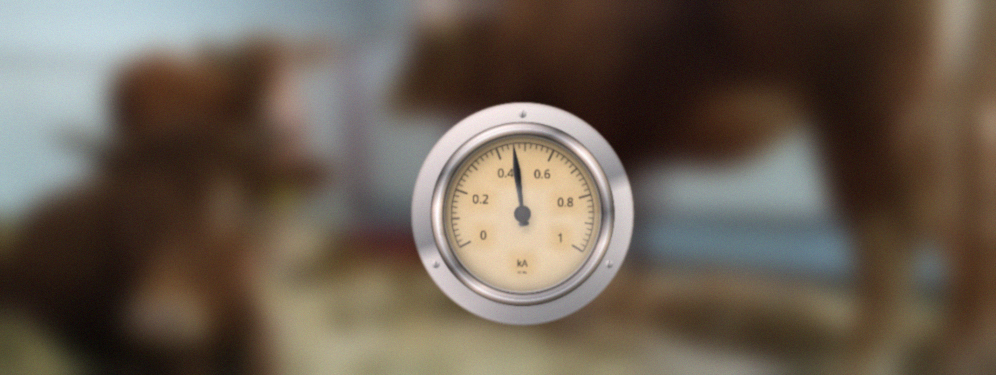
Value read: 0.46kA
